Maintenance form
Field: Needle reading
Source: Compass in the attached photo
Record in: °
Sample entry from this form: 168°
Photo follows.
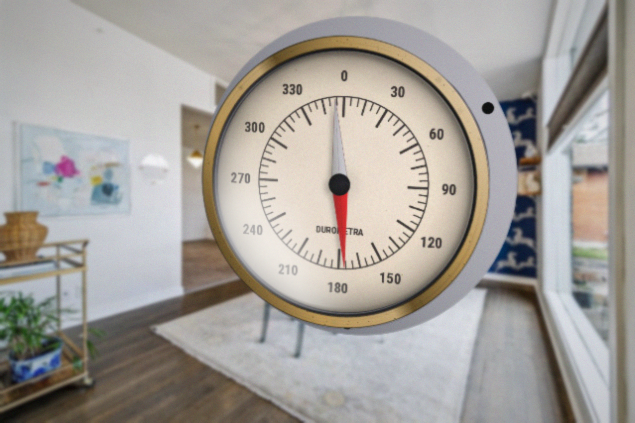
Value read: 175°
